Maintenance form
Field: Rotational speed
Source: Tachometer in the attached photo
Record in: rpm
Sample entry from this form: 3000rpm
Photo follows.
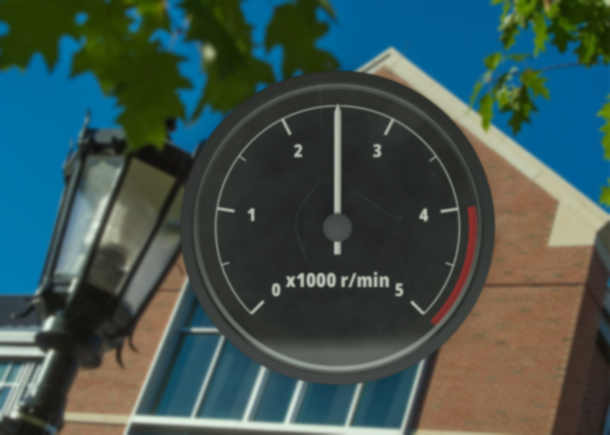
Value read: 2500rpm
